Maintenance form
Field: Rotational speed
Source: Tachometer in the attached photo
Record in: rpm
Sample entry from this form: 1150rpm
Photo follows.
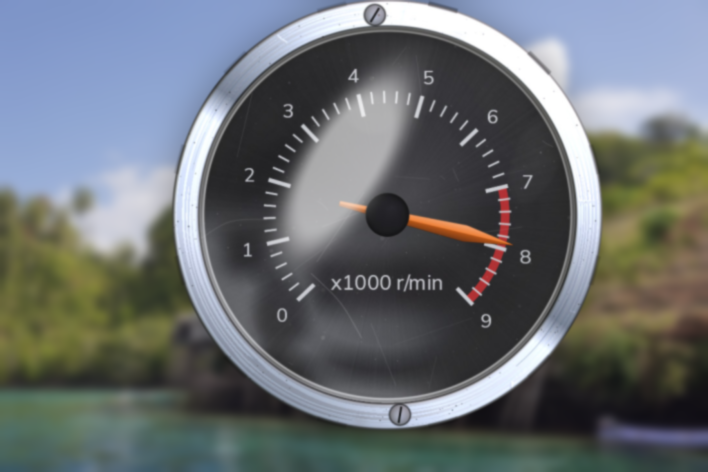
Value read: 7900rpm
